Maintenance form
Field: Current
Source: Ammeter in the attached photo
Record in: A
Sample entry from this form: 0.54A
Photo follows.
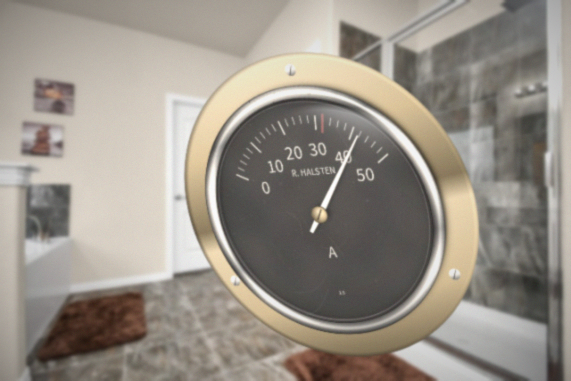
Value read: 42A
